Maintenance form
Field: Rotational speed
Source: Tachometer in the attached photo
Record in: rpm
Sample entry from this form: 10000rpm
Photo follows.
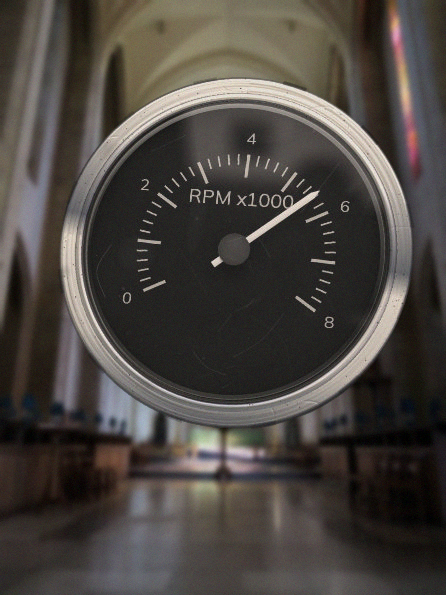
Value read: 5600rpm
